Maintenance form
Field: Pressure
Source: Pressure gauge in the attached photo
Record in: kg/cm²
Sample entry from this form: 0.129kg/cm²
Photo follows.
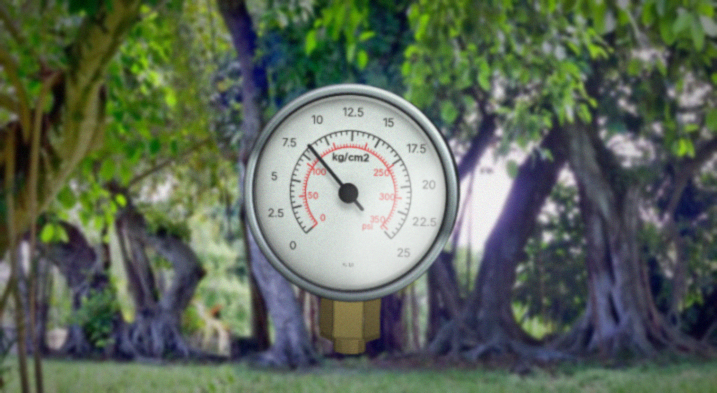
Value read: 8.5kg/cm²
